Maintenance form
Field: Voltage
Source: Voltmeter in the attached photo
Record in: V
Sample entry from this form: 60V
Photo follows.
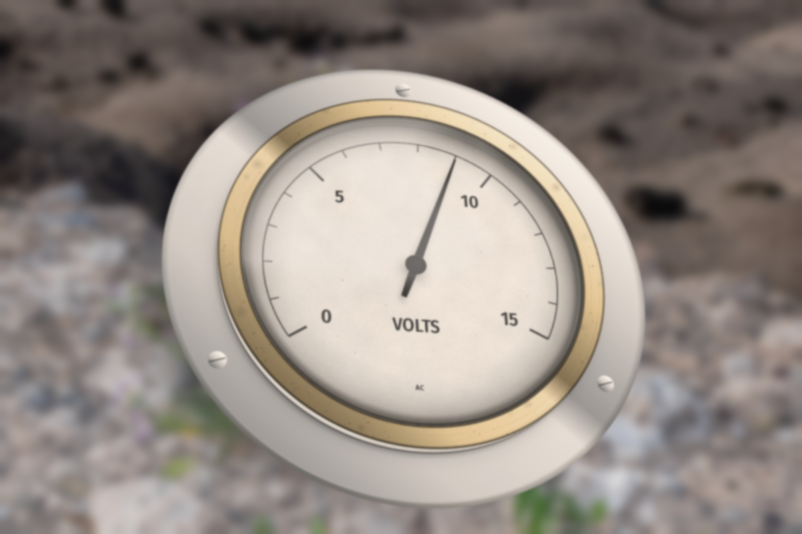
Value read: 9V
